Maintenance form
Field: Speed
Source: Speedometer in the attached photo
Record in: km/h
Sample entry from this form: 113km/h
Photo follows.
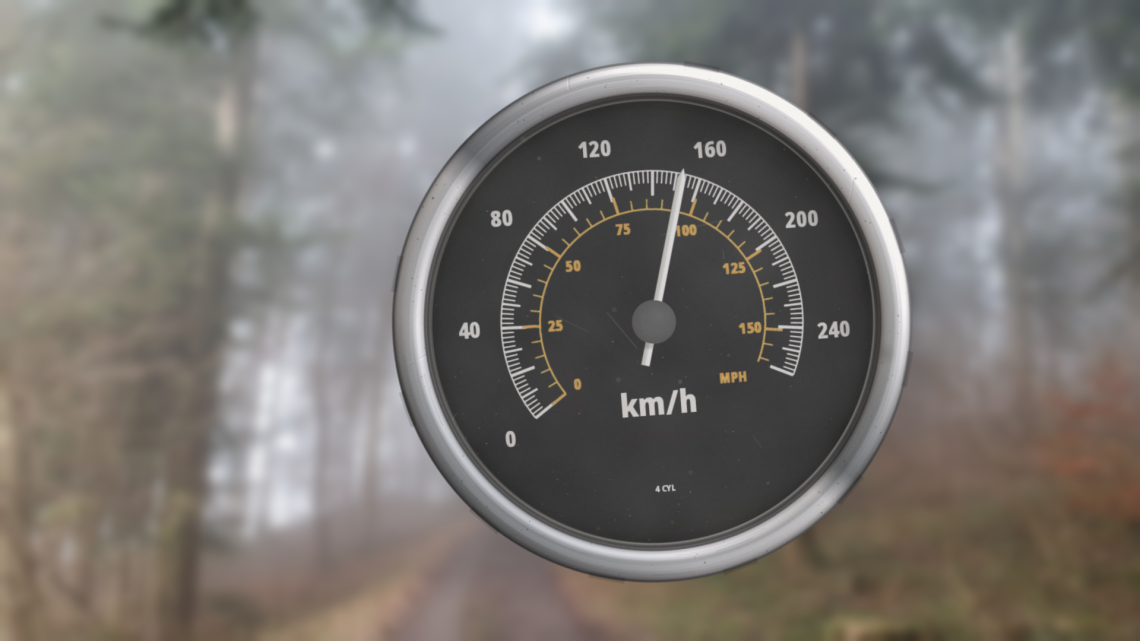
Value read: 152km/h
